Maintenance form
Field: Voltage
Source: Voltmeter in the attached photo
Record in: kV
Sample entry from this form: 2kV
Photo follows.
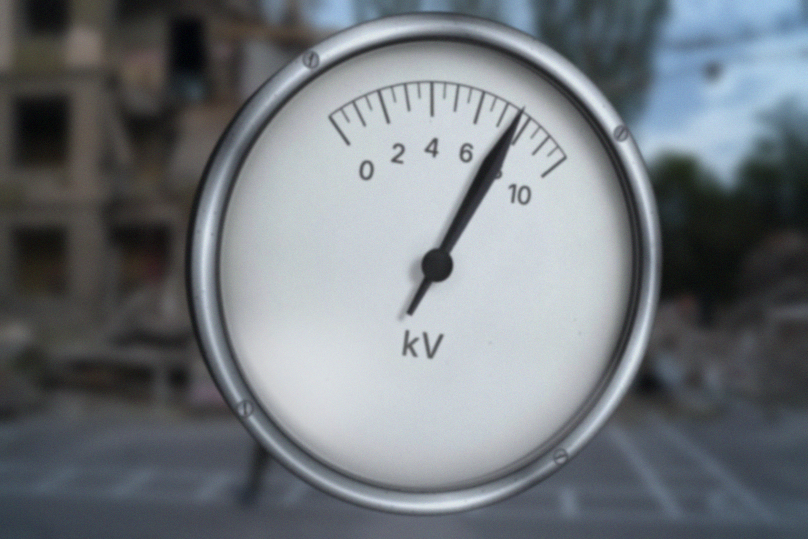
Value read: 7.5kV
